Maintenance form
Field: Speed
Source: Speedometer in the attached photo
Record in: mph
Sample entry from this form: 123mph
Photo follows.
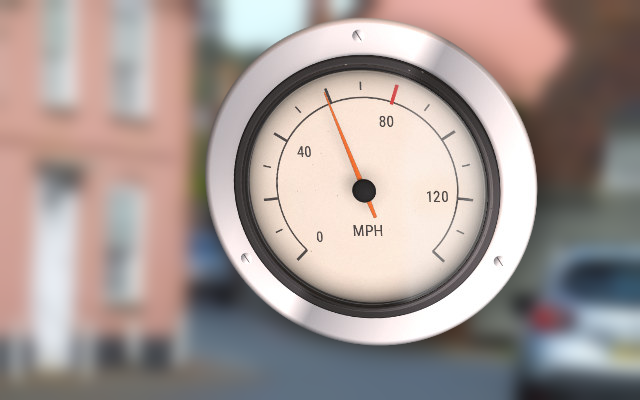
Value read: 60mph
